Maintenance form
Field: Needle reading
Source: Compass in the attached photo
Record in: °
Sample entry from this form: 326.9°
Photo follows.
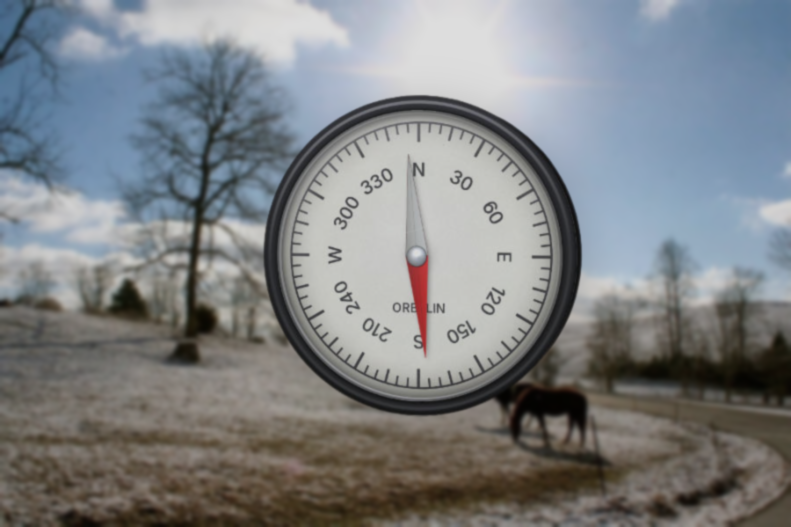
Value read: 175°
